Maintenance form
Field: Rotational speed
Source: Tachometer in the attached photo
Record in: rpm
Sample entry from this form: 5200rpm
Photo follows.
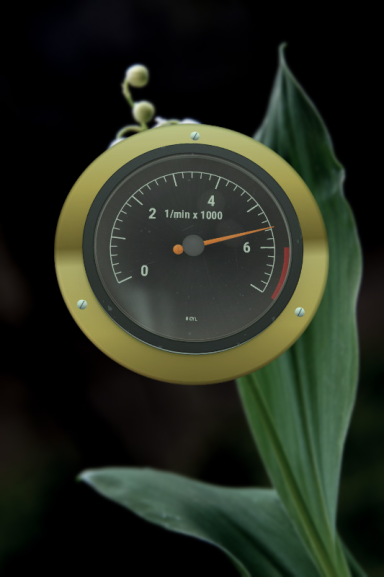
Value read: 5600rpm
